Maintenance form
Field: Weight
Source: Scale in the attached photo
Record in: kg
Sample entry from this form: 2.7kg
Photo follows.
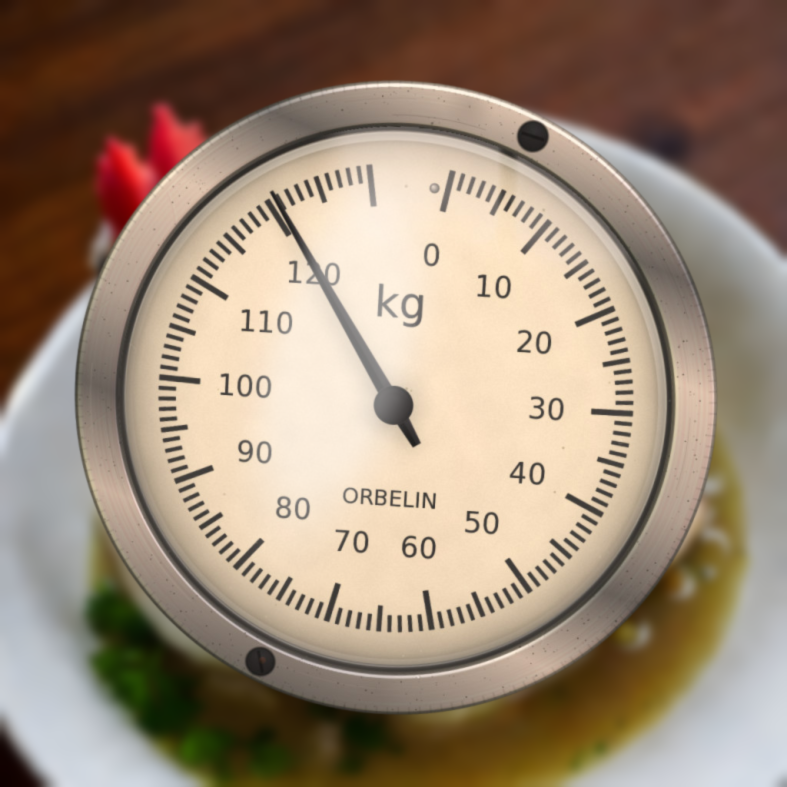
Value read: 121kg
